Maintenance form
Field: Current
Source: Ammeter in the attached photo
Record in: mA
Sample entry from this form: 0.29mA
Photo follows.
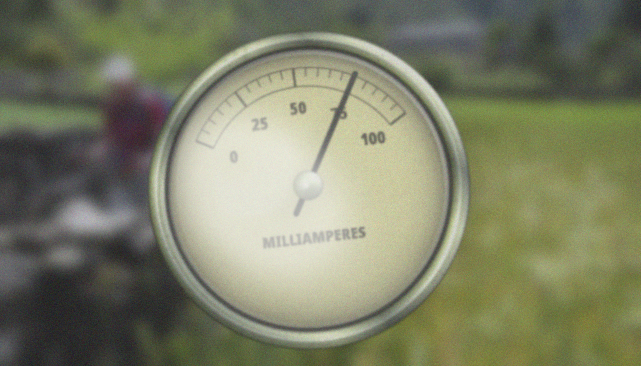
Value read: 75mA
